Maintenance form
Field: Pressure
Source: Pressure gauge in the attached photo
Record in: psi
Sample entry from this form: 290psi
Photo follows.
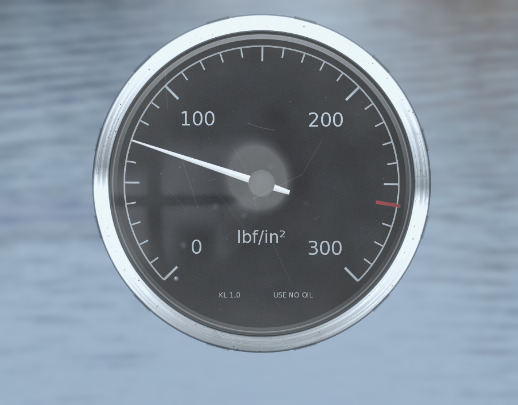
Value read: 70psi
